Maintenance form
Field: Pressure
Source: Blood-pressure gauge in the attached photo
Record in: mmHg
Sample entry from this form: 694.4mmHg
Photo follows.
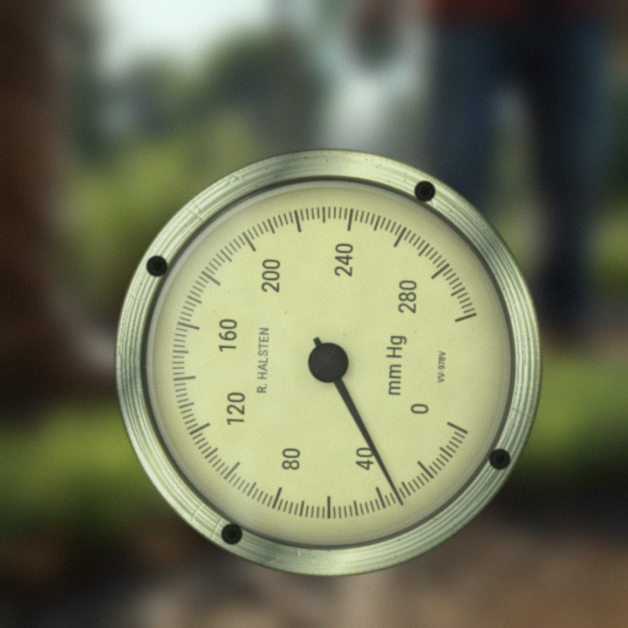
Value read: 34mmHg
